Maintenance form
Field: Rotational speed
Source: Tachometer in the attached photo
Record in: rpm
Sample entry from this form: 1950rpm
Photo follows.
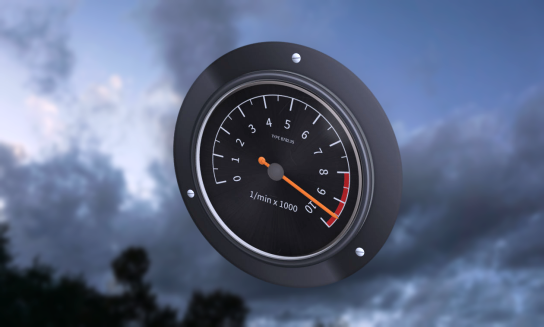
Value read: 9500rpm
